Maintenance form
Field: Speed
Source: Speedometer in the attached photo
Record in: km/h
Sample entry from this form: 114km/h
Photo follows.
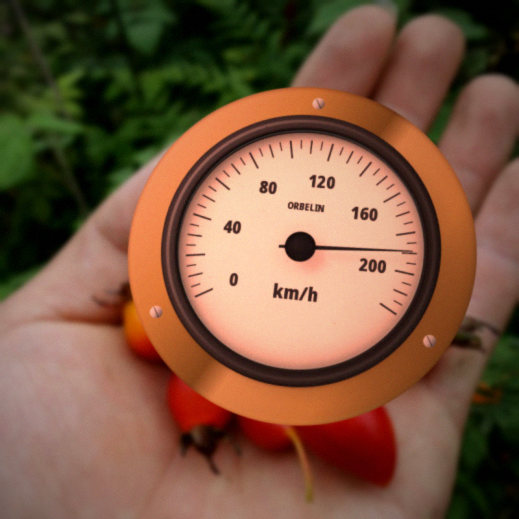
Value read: 190km/h
